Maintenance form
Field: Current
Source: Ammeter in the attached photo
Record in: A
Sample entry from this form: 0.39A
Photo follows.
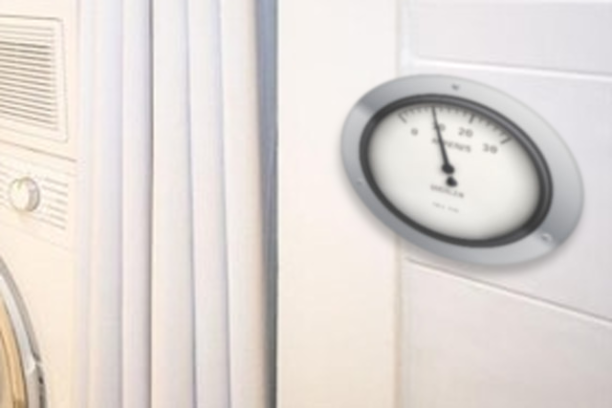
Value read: 10A
